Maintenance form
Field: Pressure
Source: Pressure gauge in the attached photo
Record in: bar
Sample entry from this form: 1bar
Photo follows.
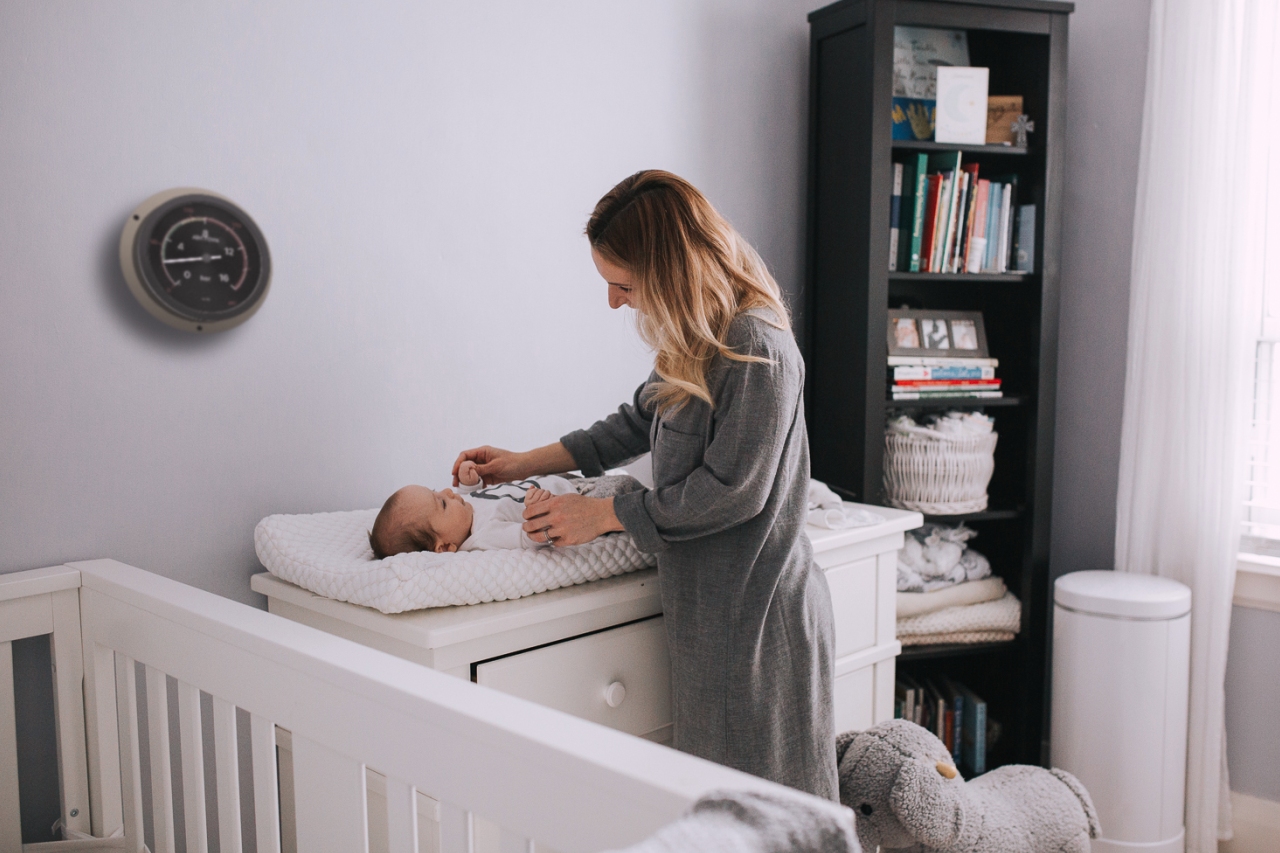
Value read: 2bar
